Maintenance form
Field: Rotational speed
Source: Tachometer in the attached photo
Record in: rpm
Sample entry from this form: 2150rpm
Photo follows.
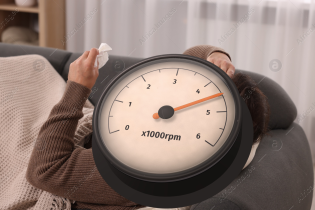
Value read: 4500rpm
